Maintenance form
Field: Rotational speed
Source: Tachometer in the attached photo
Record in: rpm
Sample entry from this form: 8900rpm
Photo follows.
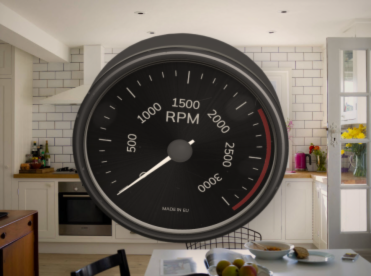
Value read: 0rpm
